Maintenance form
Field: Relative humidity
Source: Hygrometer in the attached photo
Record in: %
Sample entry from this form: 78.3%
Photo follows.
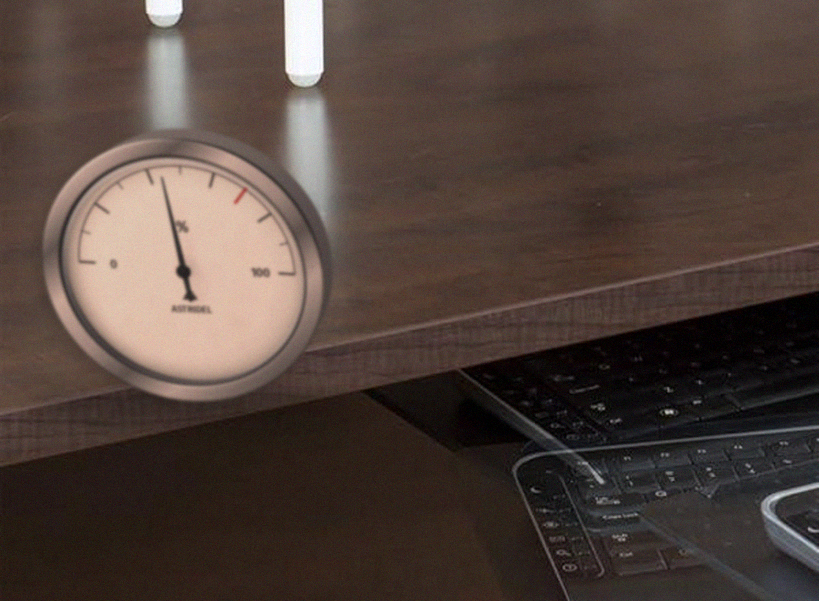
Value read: 45%
